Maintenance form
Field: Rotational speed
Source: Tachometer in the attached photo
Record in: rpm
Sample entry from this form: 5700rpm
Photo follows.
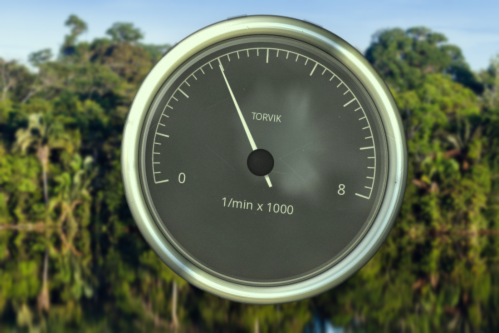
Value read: 3000rpm
